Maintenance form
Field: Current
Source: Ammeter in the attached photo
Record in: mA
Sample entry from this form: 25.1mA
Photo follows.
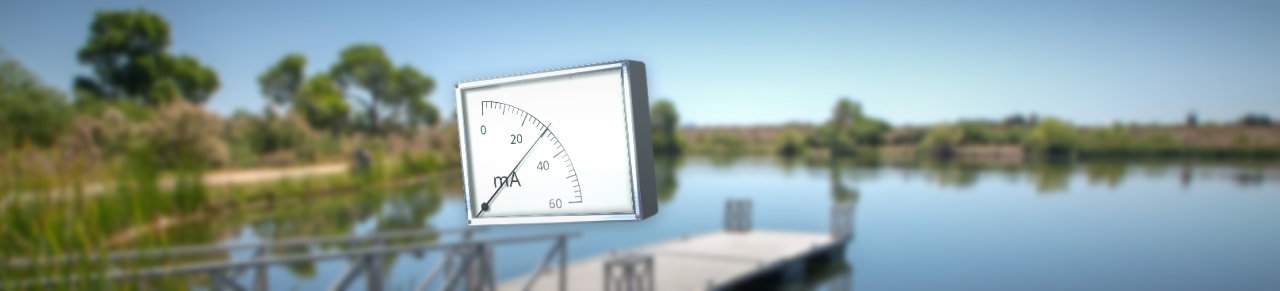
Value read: 30mA
